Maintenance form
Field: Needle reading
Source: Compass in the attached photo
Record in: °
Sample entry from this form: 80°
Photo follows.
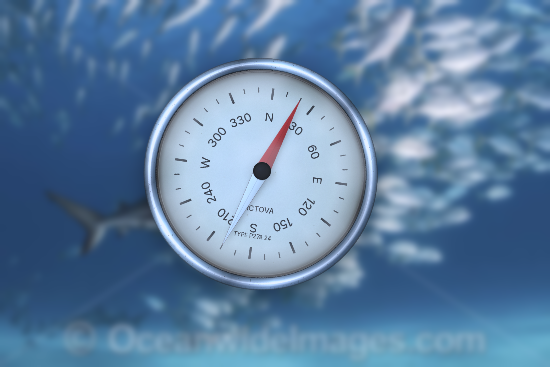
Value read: 20°
